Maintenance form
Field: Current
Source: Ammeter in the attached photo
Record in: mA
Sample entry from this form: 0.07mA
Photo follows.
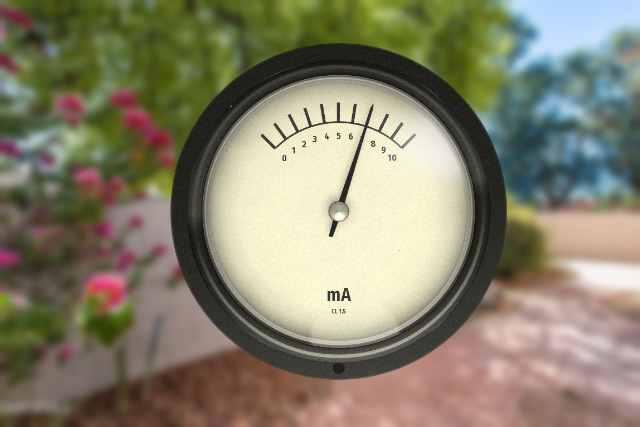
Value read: 7mA
